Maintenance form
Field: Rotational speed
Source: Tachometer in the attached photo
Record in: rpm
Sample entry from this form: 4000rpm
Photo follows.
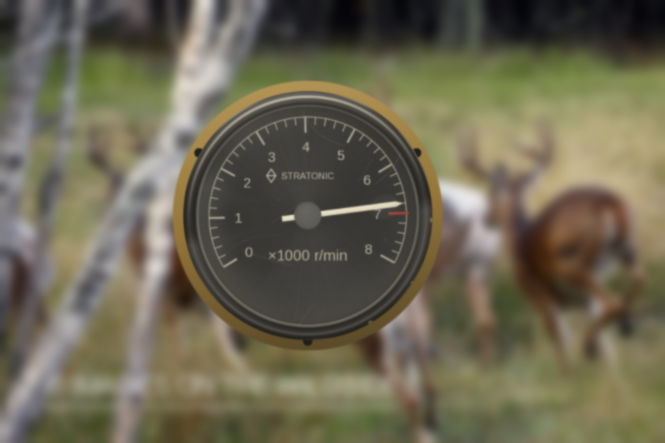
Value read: 6800rpm
